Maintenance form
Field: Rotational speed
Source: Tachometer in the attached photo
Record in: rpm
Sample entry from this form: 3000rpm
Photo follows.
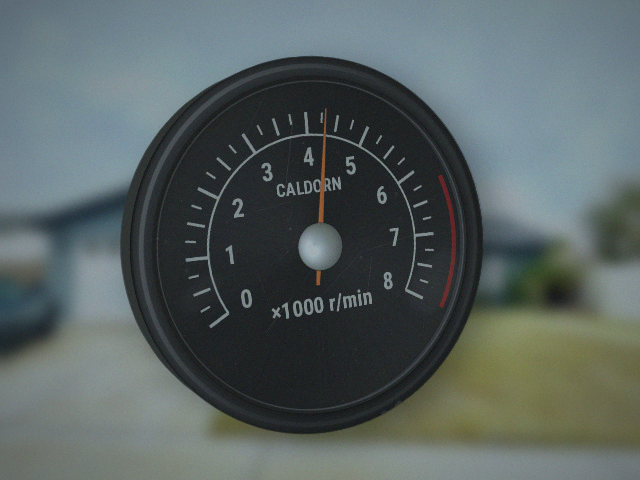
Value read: 4250rpm
